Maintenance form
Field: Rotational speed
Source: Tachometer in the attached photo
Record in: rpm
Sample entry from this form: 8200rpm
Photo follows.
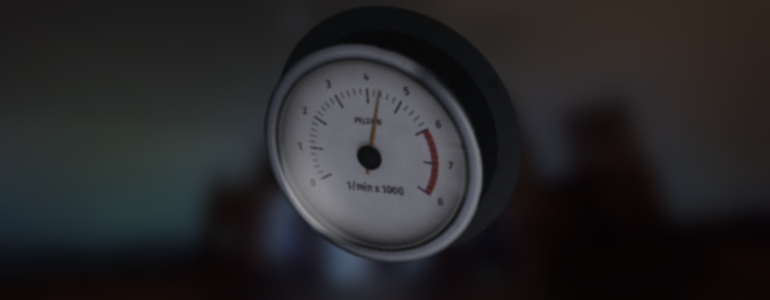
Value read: 4400rpm
